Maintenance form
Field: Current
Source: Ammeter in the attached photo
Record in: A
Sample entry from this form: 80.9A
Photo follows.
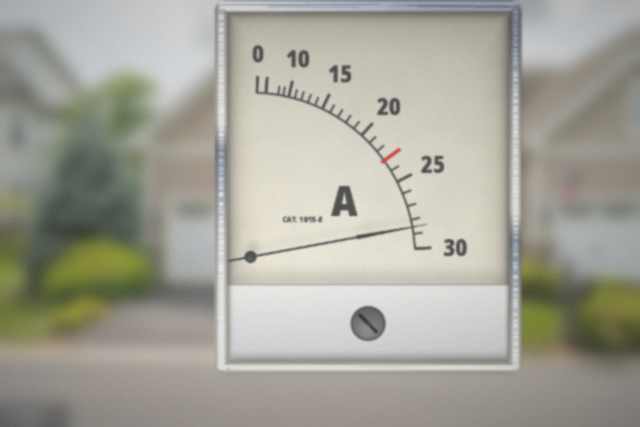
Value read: 28.5A
